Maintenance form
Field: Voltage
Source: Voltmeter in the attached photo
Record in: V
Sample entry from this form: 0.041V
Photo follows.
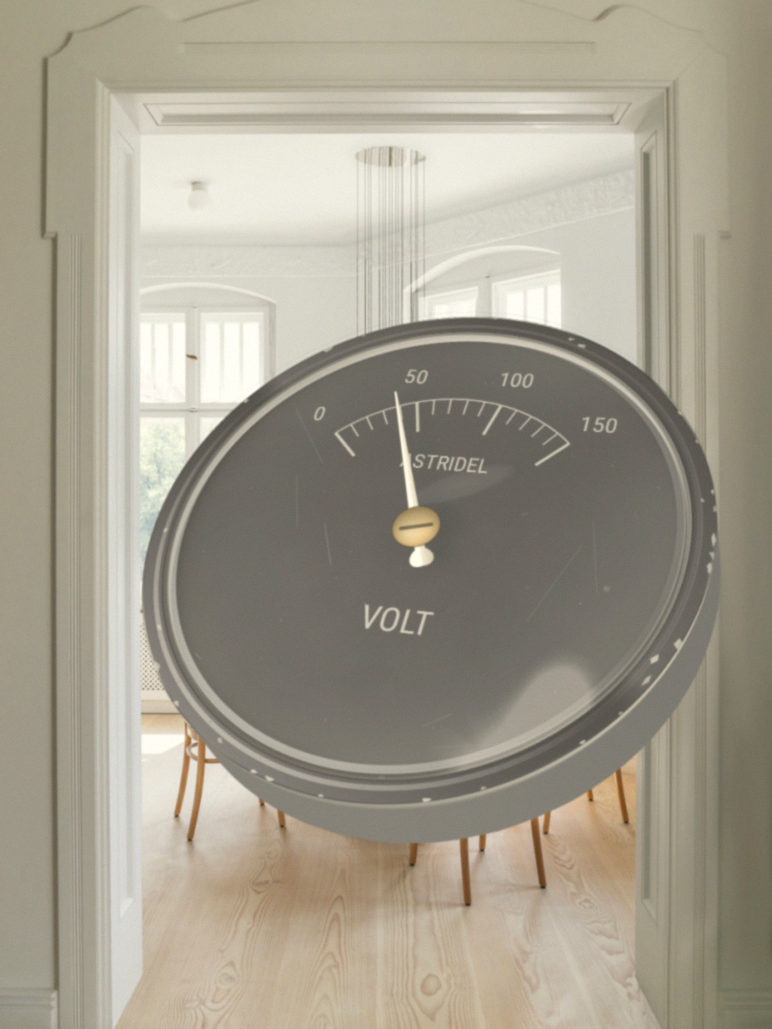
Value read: 40V
